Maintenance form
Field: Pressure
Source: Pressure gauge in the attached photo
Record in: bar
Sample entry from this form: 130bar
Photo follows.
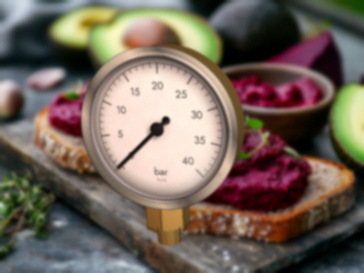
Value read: 0bar
